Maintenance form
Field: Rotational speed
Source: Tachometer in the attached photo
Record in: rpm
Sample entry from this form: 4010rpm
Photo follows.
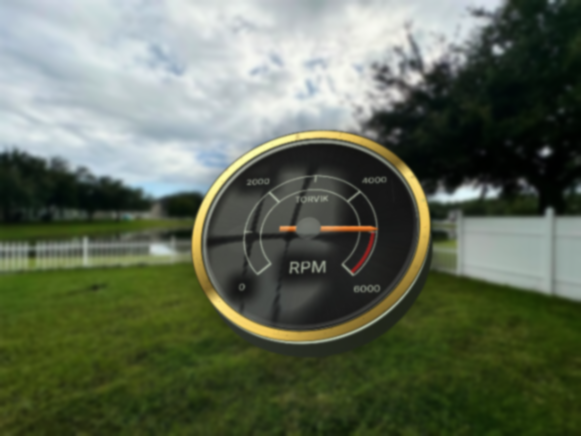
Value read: 5000rpm
